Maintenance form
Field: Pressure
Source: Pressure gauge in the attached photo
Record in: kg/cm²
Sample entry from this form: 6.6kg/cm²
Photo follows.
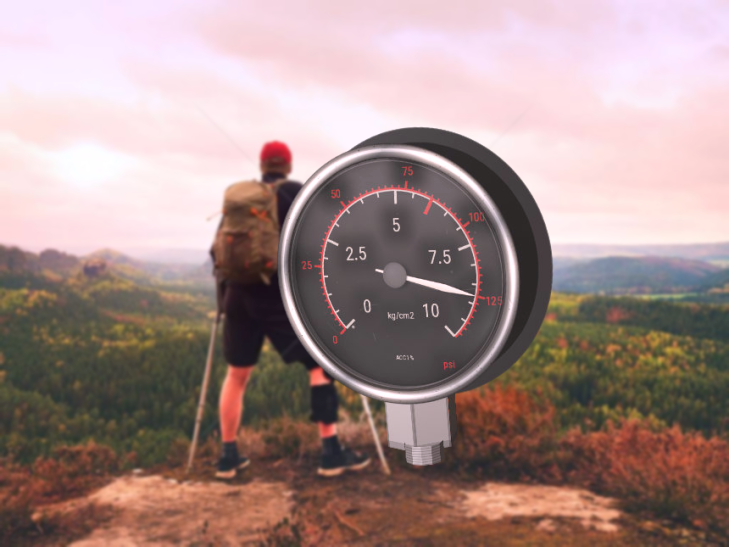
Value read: 8.75kg/cm²
